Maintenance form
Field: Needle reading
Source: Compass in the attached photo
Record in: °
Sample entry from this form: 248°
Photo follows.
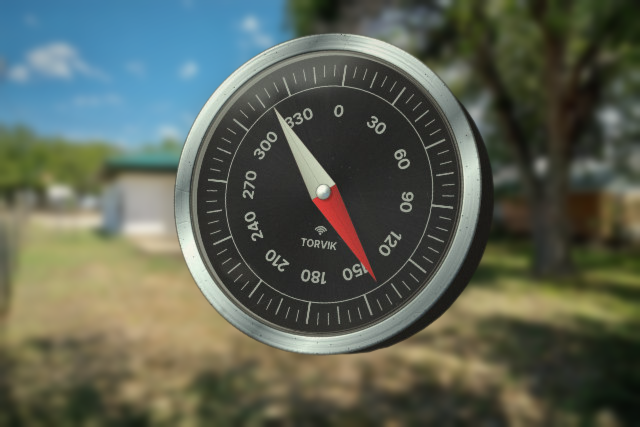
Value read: 140°
